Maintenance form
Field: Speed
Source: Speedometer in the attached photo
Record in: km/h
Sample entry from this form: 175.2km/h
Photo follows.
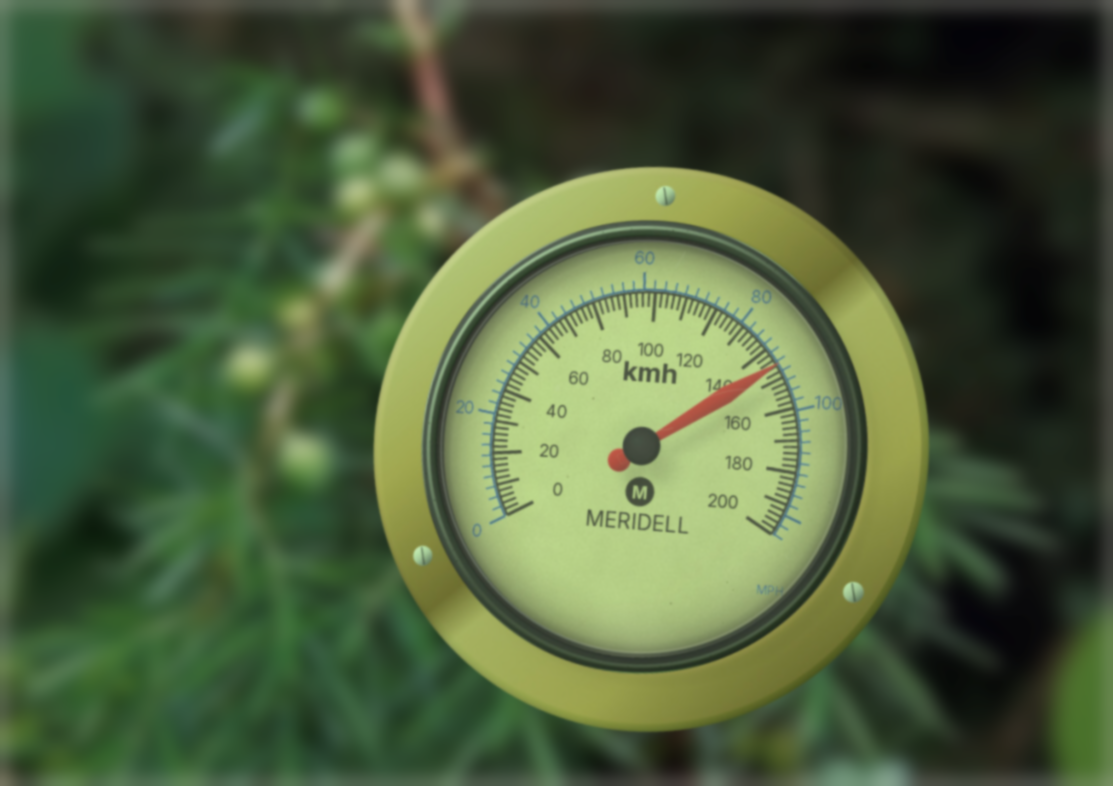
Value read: 146km/h
